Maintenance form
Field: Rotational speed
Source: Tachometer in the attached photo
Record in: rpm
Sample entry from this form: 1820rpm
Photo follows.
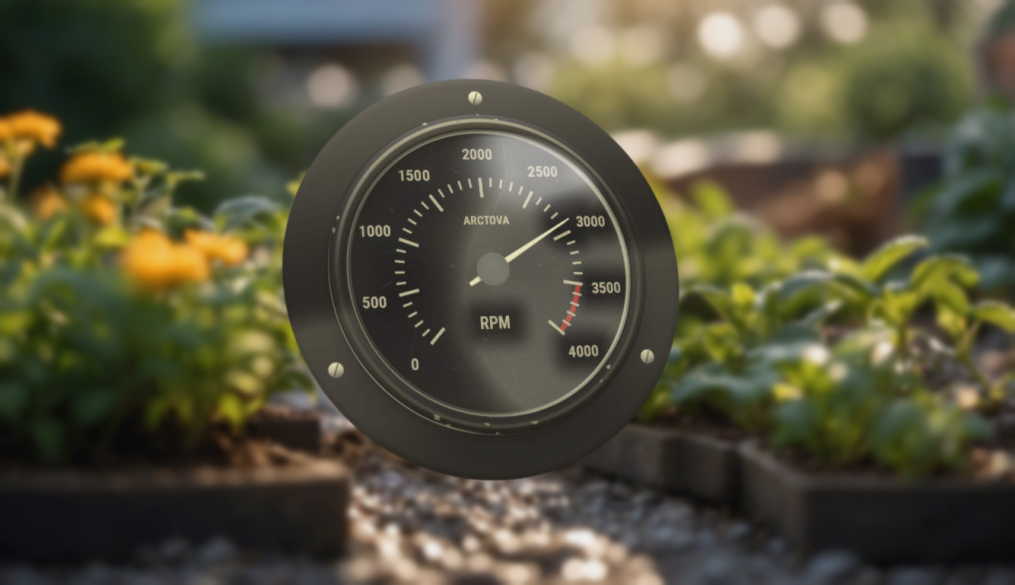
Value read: 2900rpm
